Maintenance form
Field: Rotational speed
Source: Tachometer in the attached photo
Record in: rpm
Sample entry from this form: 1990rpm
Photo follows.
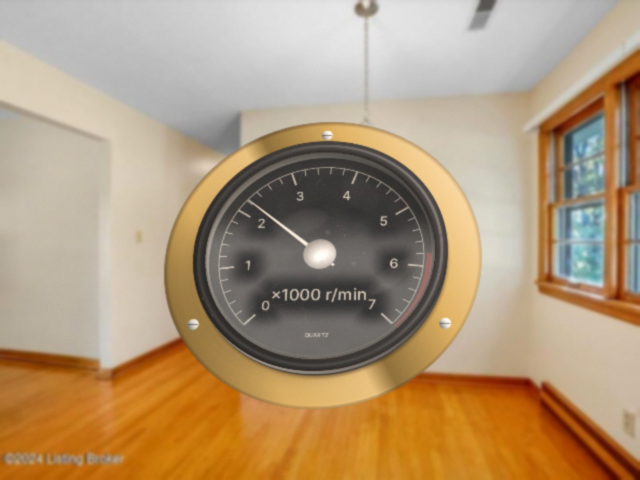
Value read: 2200rpm
